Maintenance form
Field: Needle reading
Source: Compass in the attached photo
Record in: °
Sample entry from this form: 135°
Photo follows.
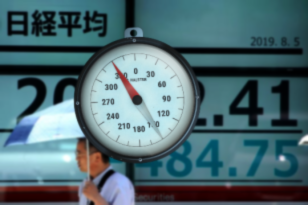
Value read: 330°
